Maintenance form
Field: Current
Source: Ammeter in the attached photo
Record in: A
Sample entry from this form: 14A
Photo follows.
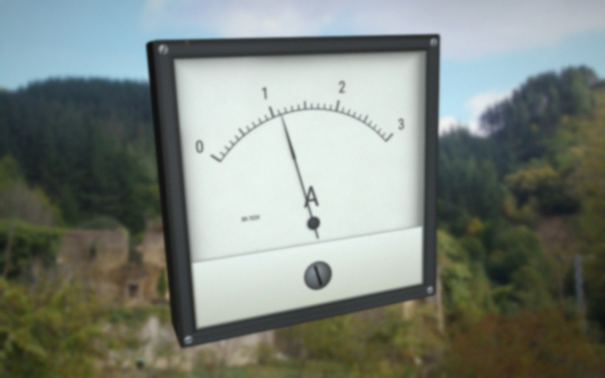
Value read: 1.1A
